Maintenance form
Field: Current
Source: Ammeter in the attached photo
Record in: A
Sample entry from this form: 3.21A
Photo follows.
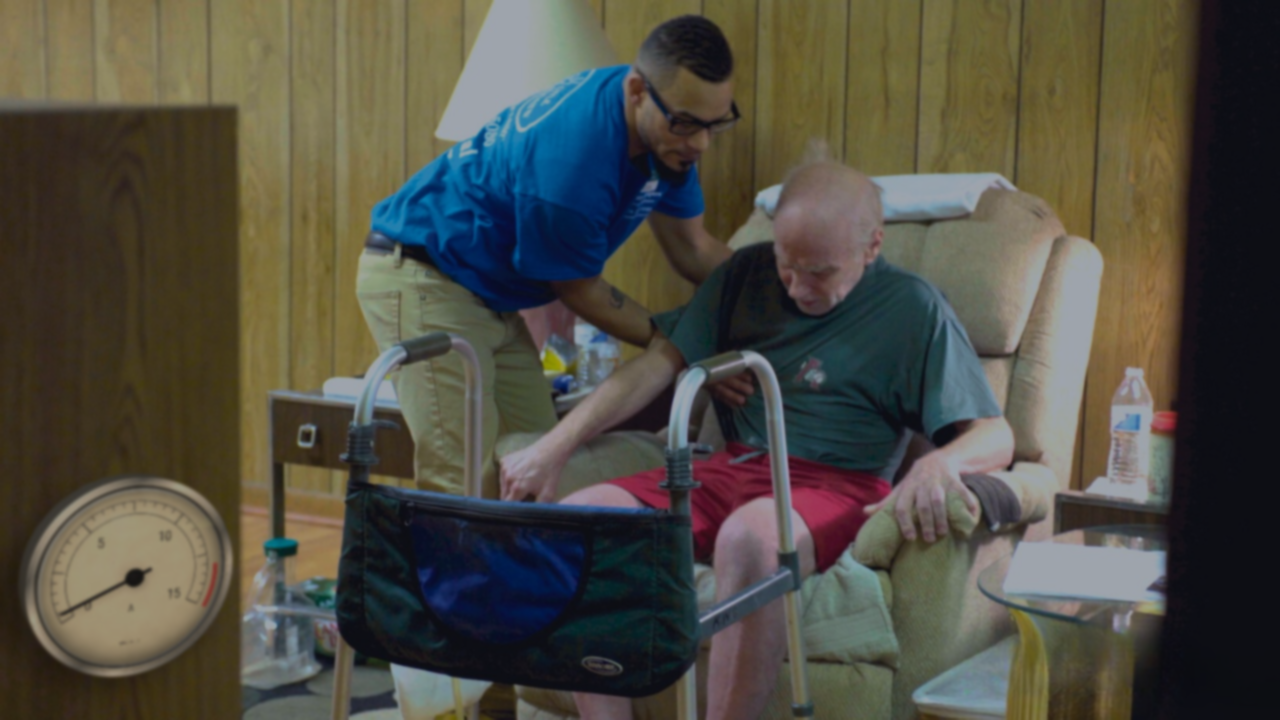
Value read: 0.5A
